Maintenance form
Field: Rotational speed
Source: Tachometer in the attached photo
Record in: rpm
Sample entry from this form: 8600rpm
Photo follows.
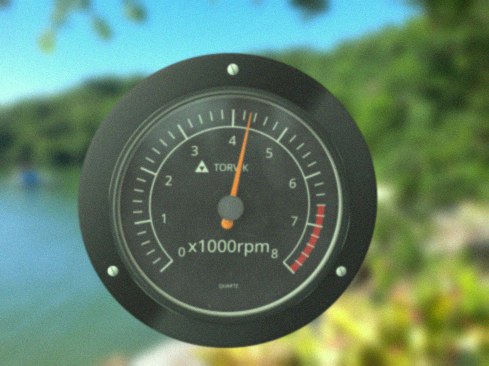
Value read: 4300rpm
